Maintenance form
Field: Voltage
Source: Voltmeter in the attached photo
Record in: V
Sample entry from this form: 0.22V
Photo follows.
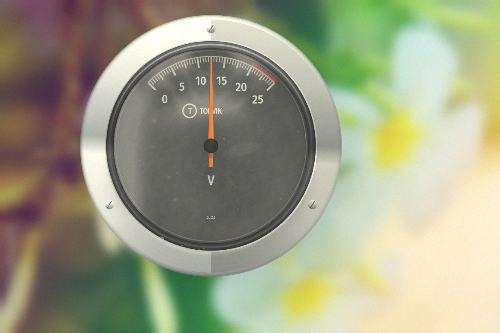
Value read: 12.5V
